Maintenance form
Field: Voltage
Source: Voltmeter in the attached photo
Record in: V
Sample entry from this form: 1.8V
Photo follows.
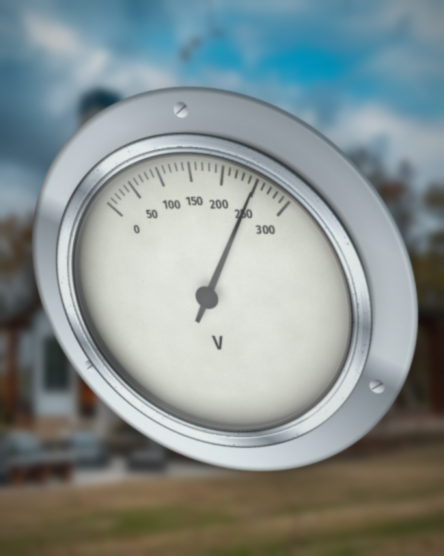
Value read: 250V
